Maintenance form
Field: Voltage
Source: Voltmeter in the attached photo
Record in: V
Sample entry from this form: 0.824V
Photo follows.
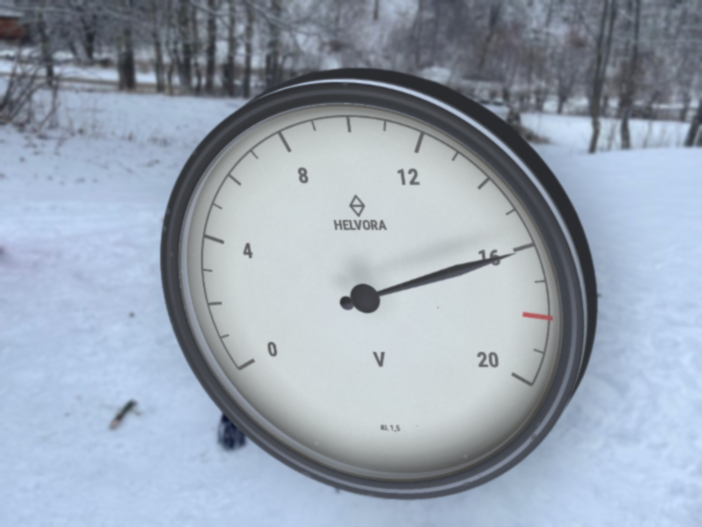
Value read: 16V
